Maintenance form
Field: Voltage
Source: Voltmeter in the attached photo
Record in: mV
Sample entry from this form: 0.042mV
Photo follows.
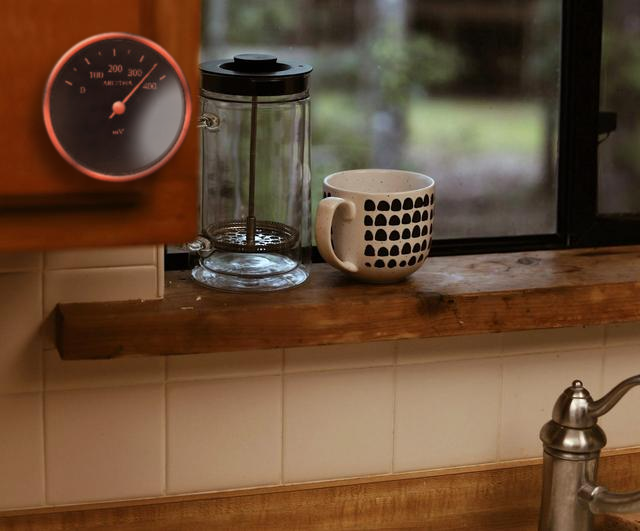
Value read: 350mV
